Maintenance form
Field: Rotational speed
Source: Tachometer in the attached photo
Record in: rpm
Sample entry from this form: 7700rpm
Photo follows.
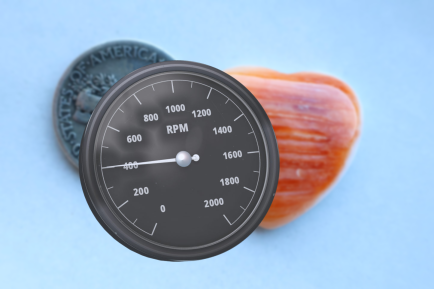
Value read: 400rpm
